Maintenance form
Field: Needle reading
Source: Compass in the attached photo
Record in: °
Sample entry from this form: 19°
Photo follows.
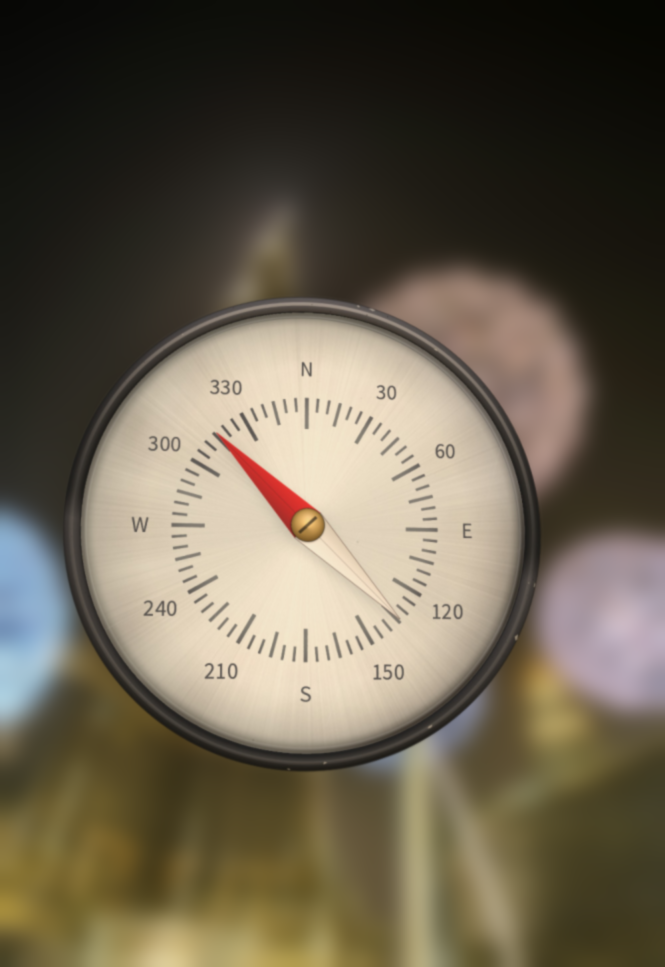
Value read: 315°
